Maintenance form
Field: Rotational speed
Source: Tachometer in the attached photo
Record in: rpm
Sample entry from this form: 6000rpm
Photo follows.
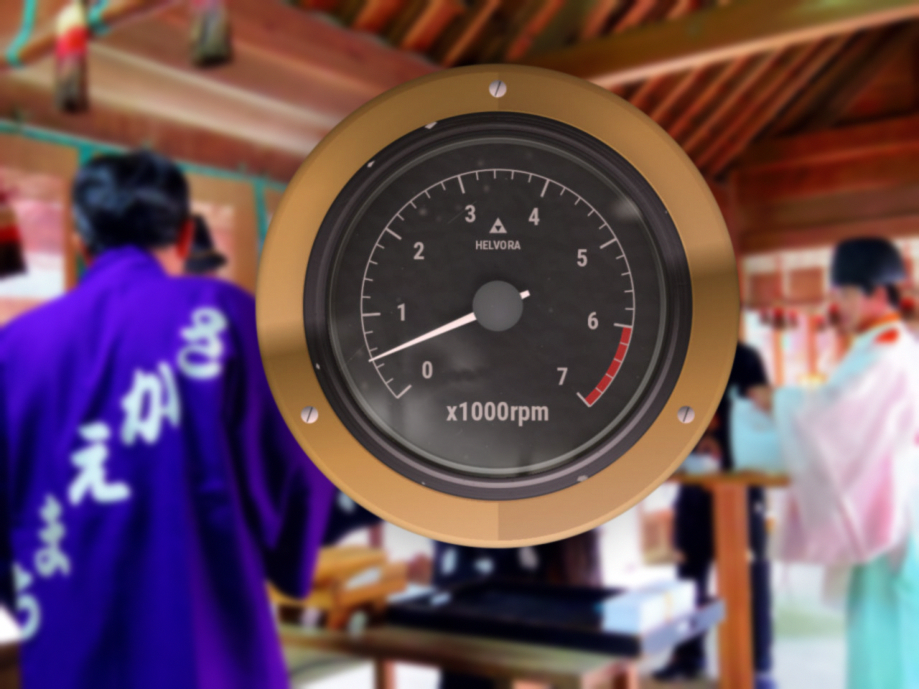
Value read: 500rpm
